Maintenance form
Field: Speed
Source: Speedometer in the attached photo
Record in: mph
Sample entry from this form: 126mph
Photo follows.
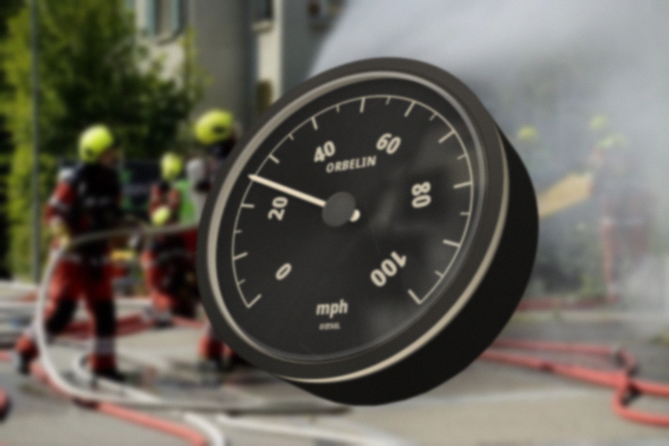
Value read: 25mph
